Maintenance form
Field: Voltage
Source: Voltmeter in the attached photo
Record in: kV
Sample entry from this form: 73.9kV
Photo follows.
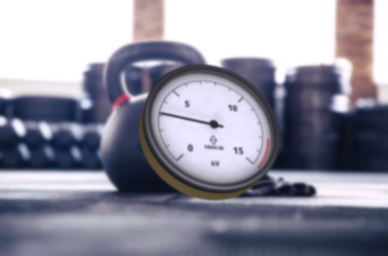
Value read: 3kV
